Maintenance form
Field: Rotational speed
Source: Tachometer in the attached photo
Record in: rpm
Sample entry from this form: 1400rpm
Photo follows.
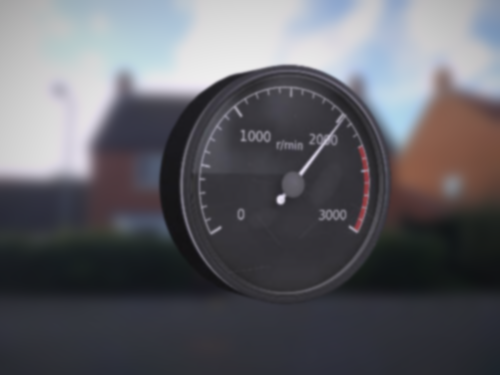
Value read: 2000rpm
